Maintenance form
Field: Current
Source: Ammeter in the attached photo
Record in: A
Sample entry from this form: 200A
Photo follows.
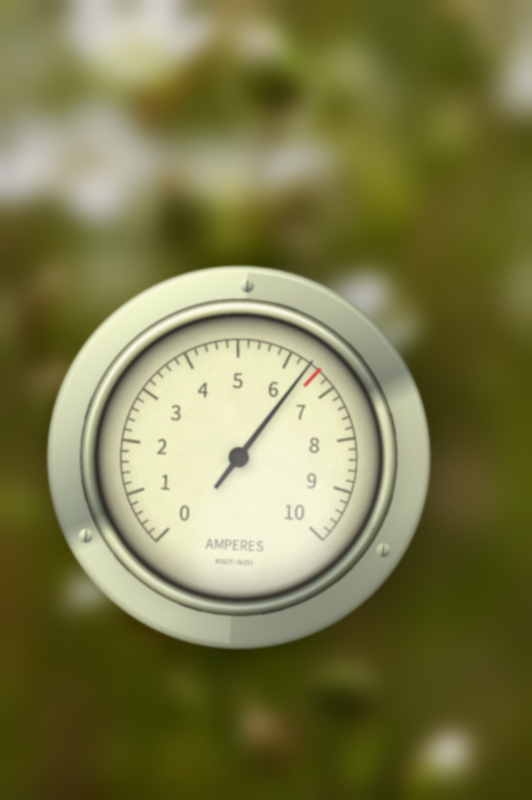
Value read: 6.4A
